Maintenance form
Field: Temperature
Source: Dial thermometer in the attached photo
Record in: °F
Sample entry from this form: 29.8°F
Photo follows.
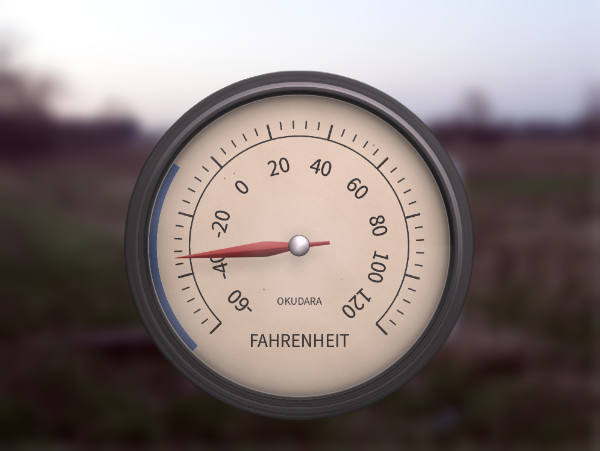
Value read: -34°F
